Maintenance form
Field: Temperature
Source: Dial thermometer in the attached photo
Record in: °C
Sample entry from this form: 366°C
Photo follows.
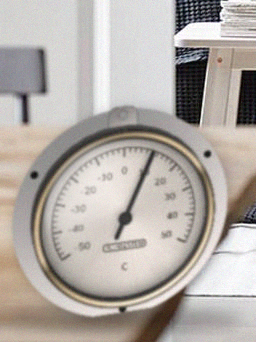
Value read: 10°C
